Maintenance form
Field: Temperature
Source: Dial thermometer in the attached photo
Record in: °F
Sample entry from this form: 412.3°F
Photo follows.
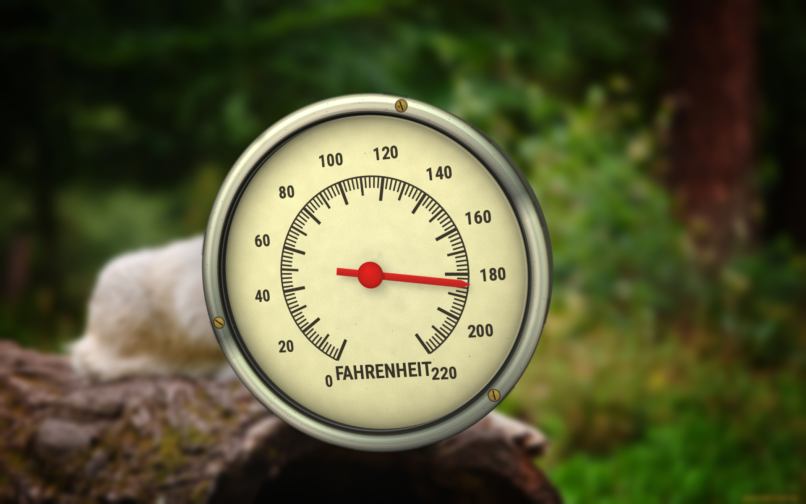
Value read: 184°F
